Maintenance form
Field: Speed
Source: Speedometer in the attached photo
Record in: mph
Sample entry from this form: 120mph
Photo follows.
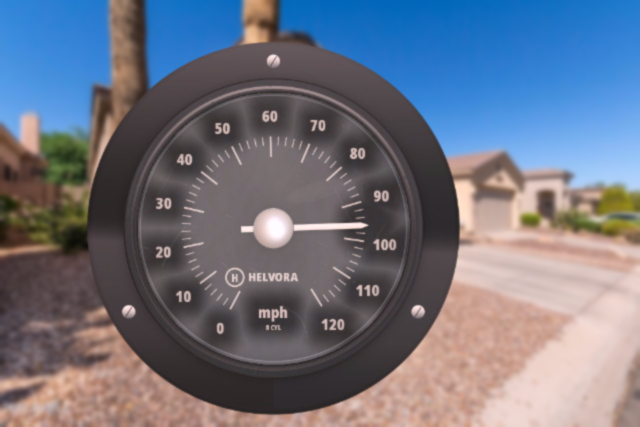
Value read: 96mph
